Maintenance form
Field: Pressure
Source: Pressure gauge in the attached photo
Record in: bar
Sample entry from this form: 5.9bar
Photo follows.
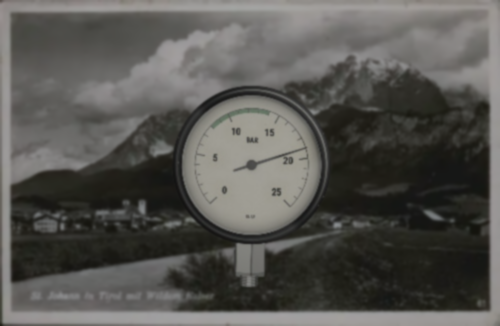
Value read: 19bar
